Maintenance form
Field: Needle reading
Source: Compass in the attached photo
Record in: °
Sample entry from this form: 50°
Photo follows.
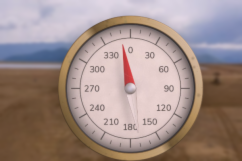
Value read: 350°
